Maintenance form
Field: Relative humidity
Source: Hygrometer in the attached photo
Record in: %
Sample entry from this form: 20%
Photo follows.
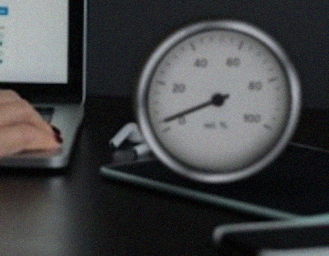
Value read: 4%
